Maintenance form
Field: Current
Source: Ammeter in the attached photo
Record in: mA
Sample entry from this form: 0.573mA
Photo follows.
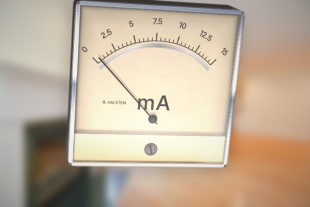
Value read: 0.5mA
